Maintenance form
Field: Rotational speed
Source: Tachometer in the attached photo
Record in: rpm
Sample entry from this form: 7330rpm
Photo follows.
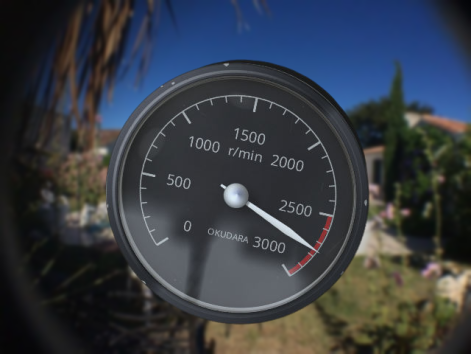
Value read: 2750rpm
